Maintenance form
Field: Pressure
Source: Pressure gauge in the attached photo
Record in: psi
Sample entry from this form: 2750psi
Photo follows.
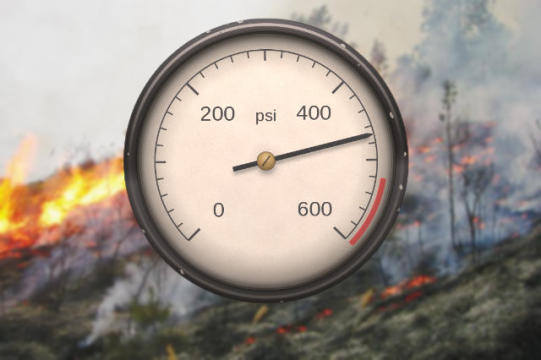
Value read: 470psi
